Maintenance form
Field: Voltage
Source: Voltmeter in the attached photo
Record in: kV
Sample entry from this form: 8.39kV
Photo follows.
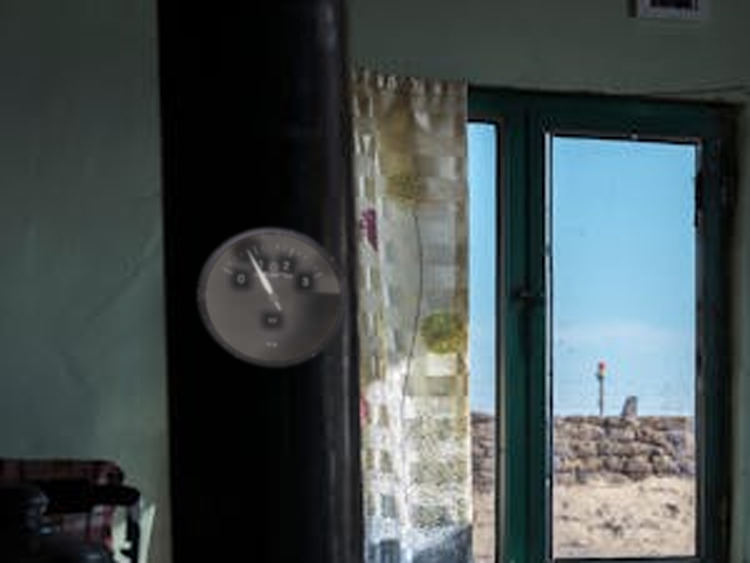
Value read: 0.8kV
